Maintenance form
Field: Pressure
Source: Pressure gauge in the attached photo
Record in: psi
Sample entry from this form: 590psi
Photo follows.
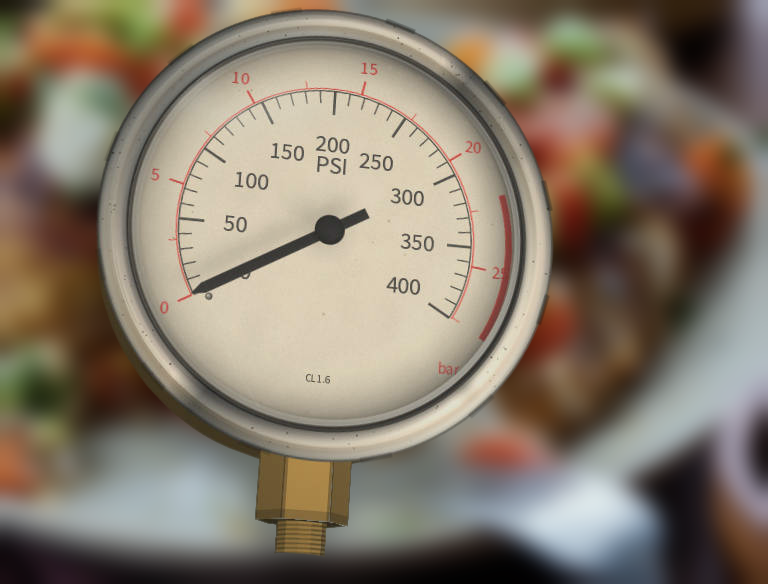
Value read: 0psi
